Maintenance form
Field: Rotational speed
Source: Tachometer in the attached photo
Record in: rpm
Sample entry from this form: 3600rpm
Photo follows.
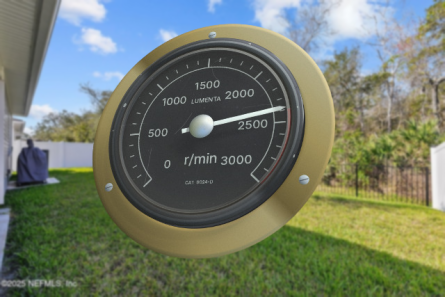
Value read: 2400rpm
